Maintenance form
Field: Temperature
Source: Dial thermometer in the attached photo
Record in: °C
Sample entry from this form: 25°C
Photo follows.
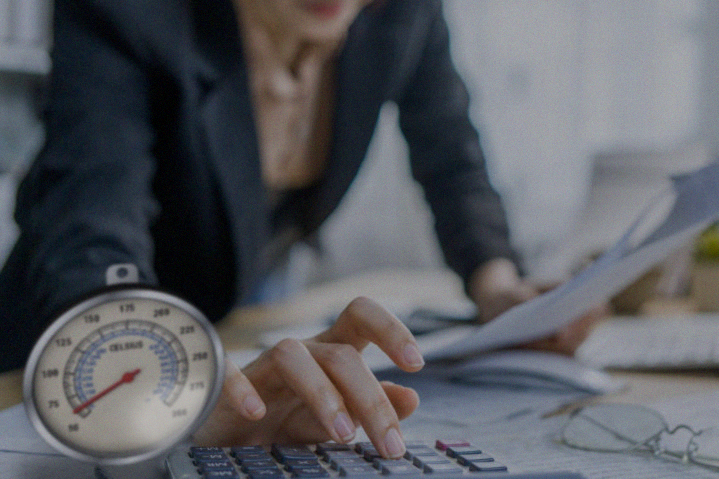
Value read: 62.5°C
